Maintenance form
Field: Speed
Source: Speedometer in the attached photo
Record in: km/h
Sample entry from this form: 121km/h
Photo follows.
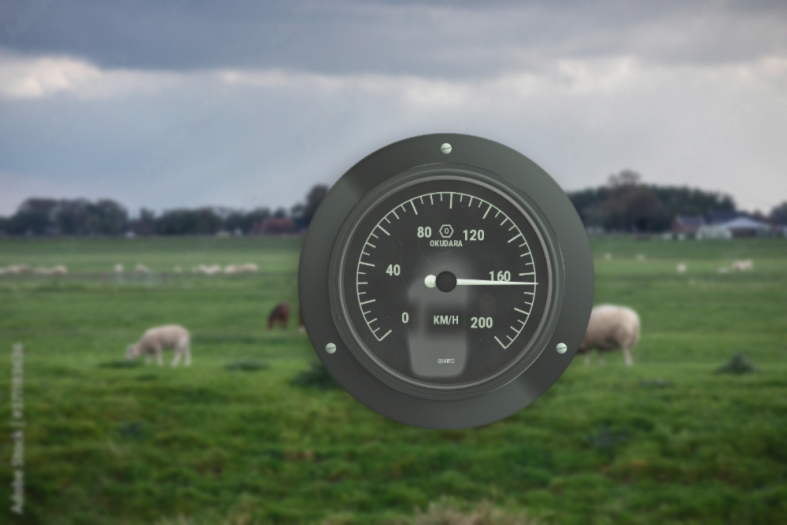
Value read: 165km/h
